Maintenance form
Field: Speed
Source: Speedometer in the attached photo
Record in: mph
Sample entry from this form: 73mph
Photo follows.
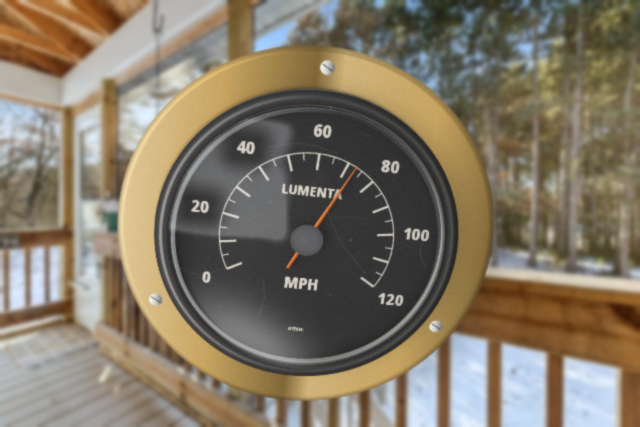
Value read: 72.5mph
